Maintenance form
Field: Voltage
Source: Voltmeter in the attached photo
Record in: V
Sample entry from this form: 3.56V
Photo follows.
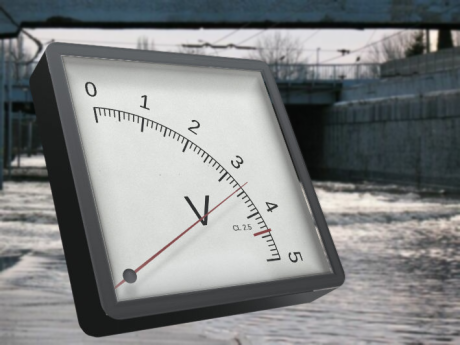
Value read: 3.4V
